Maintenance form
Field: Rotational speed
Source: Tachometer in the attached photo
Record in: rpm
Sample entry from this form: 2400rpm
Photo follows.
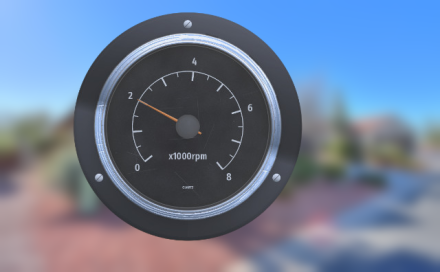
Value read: 2000rpm
